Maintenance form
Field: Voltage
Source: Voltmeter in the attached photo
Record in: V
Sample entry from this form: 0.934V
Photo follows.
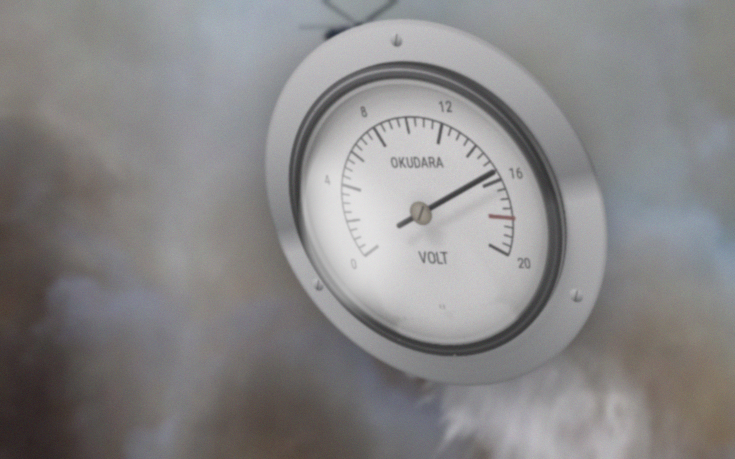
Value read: 15.5V
